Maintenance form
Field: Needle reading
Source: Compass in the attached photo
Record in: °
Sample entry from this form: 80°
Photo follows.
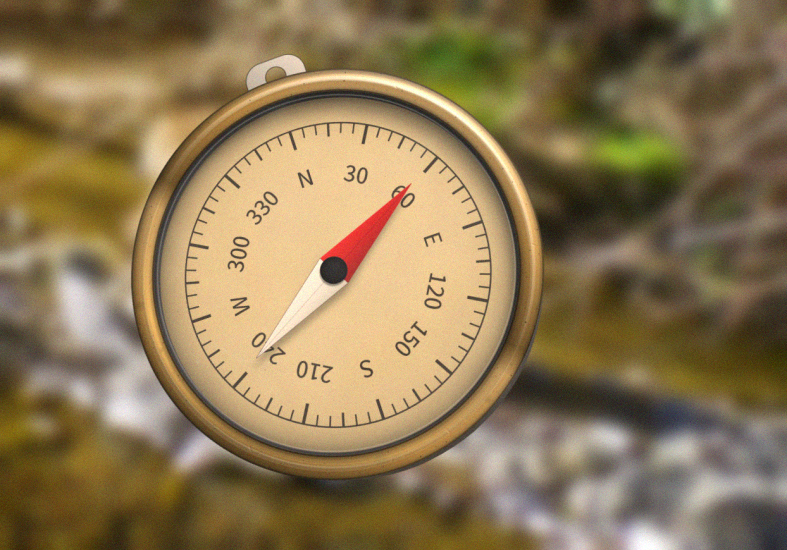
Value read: 60°
